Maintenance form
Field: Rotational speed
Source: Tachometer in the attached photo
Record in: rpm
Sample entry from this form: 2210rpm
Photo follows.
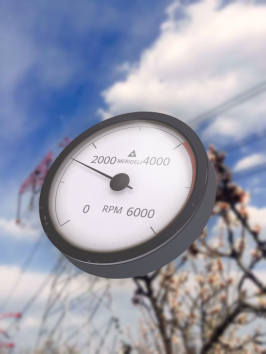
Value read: 1500rpm
